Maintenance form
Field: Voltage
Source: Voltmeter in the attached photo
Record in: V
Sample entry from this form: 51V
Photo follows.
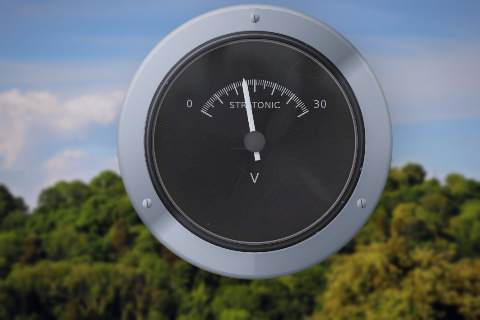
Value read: 12.5V
